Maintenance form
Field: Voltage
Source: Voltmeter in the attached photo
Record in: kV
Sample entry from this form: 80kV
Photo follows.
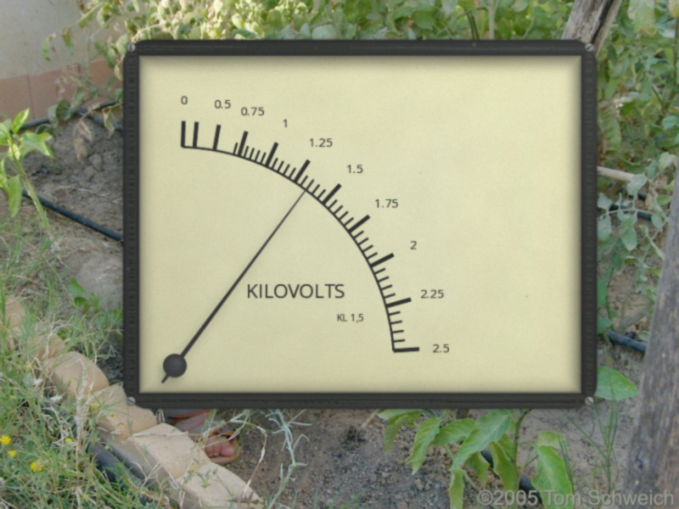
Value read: 1.35kV
